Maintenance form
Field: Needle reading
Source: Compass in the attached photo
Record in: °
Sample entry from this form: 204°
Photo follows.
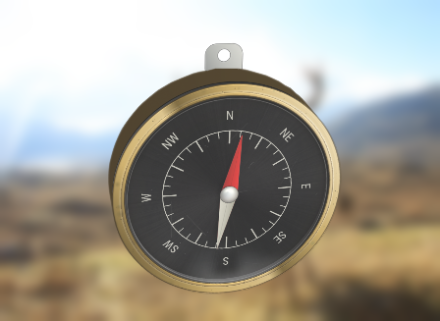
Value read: 10°
